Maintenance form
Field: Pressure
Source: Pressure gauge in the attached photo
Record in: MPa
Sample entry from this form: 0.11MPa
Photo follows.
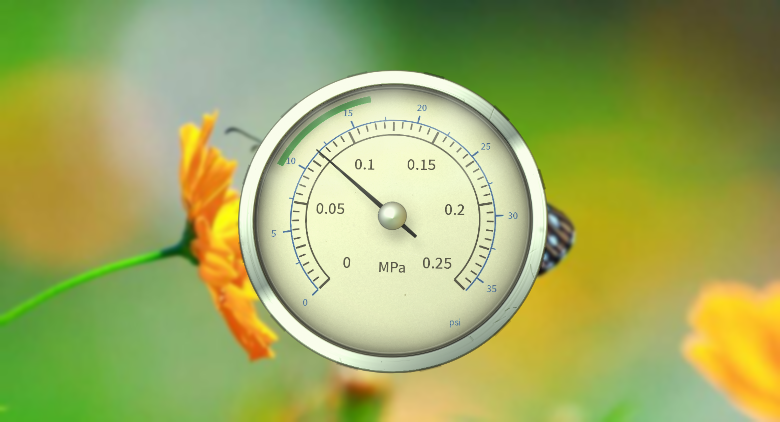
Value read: 0.08MPa
